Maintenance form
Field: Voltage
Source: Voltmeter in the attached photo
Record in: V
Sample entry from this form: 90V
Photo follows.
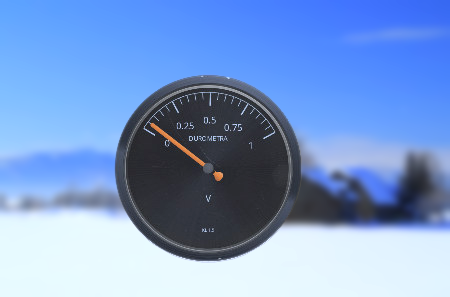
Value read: 0.05V
